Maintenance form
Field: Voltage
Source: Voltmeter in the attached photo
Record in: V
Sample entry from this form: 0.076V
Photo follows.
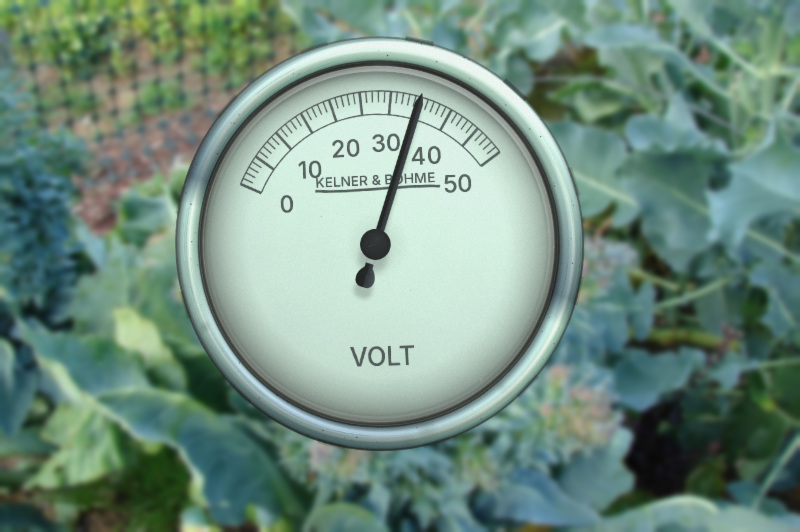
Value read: 35V
